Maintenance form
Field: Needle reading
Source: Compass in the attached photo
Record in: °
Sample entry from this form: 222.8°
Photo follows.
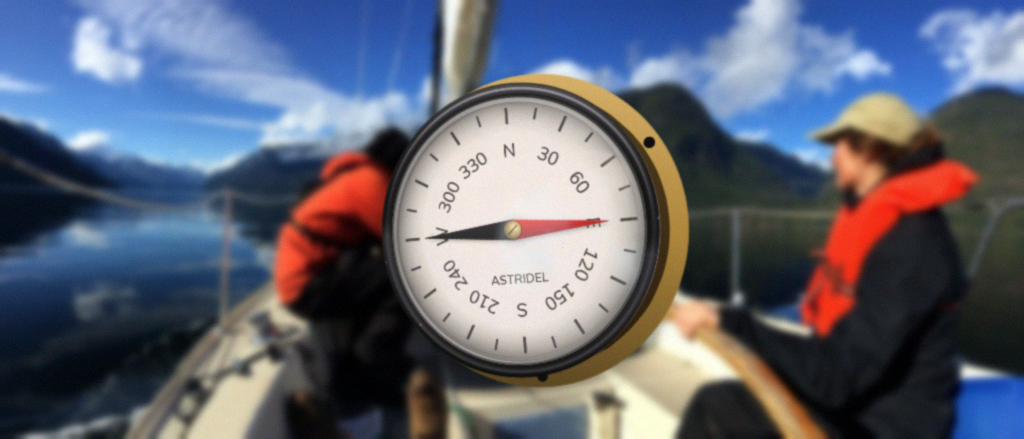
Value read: 90°
